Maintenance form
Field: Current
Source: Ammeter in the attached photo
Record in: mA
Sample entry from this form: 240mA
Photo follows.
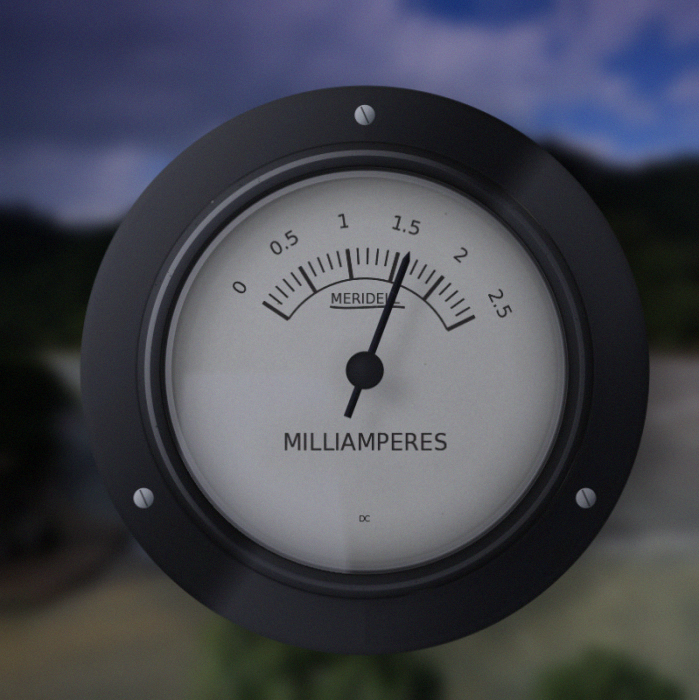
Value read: 1.6mA
